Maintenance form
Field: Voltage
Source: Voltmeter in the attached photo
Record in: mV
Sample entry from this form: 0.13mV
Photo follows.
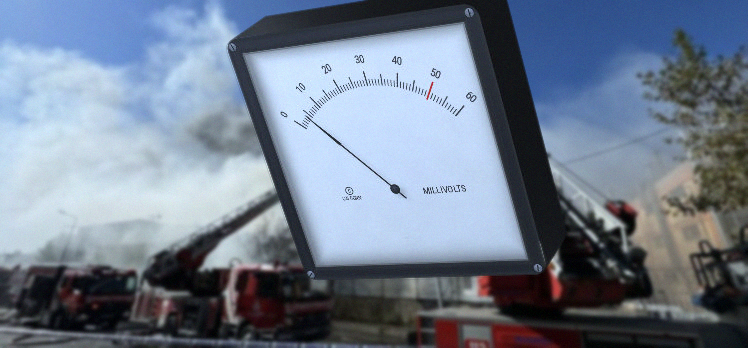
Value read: 5mV
